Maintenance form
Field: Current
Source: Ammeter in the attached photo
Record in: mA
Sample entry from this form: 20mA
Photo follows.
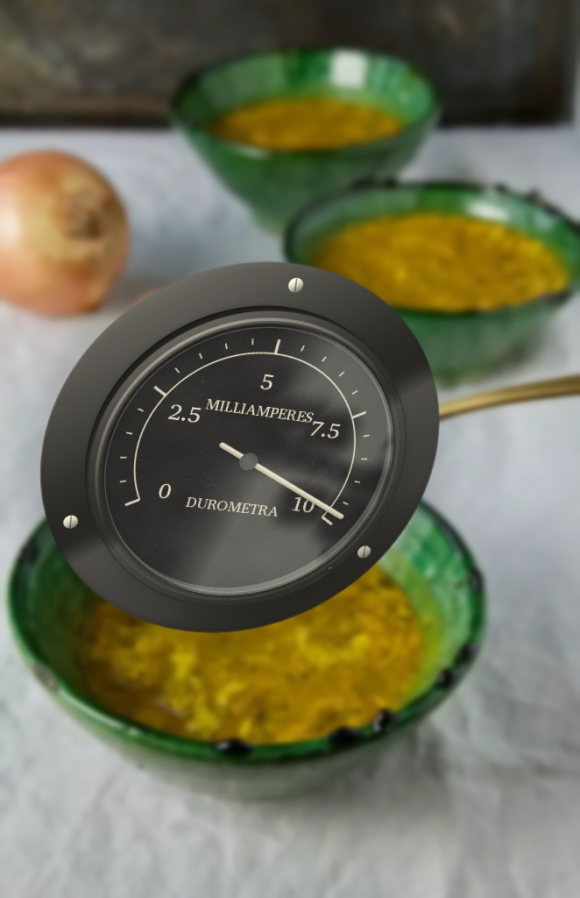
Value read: 9.75mA
